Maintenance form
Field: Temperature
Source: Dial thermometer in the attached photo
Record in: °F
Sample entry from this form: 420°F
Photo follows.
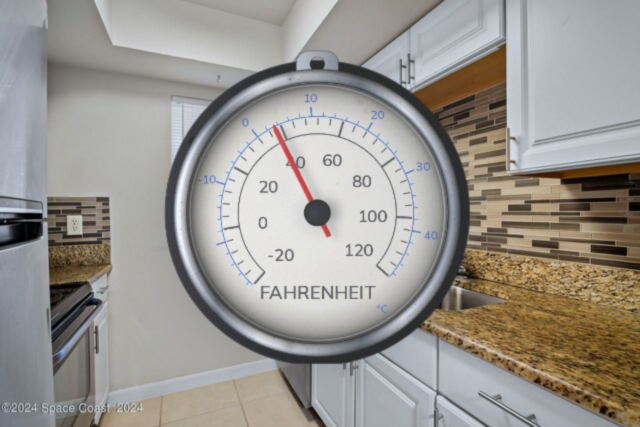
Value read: 38°F
